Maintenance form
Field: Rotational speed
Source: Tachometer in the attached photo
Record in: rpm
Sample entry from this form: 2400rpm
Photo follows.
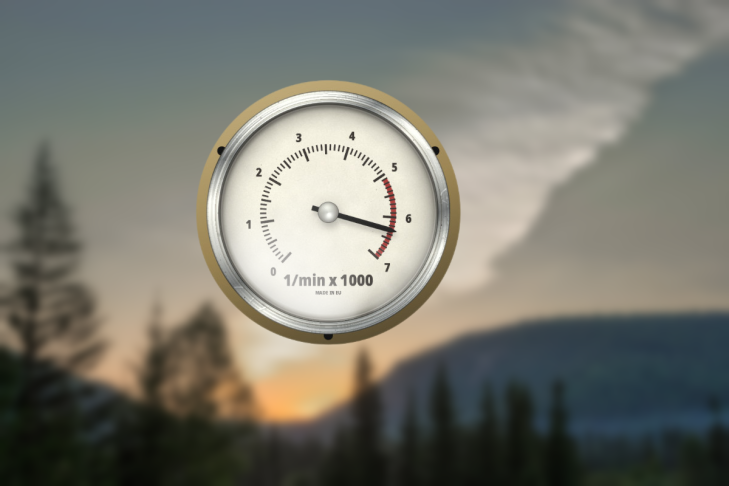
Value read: 6300rpm
